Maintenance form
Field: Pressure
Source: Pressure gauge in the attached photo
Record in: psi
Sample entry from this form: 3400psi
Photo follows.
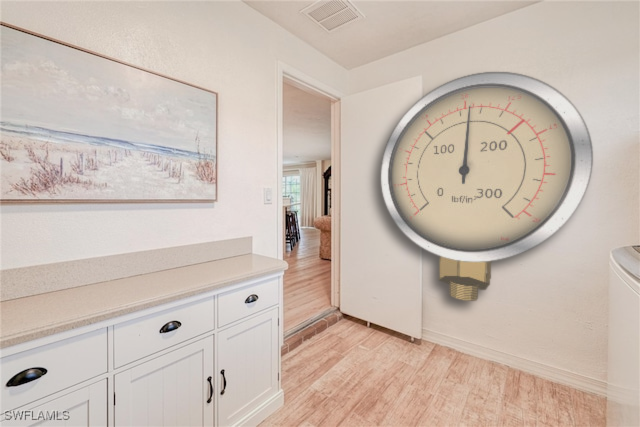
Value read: 150psi
